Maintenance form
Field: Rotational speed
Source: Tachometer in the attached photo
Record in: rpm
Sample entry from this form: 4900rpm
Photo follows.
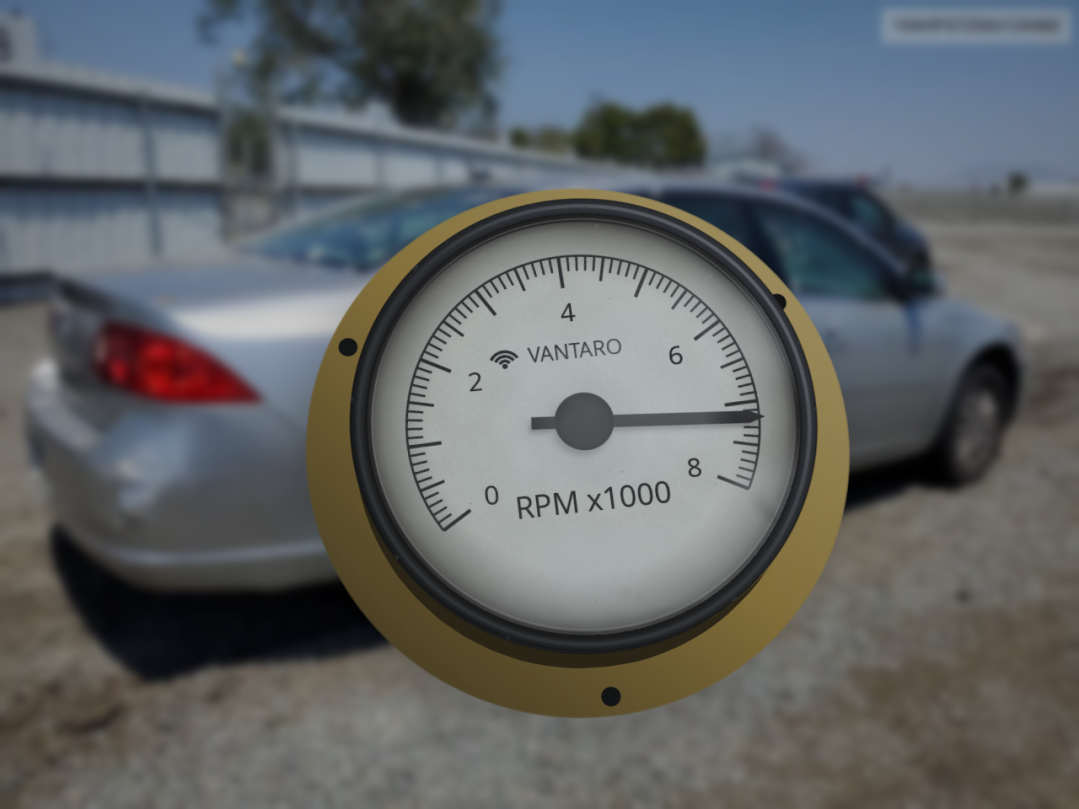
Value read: 7200rpm
